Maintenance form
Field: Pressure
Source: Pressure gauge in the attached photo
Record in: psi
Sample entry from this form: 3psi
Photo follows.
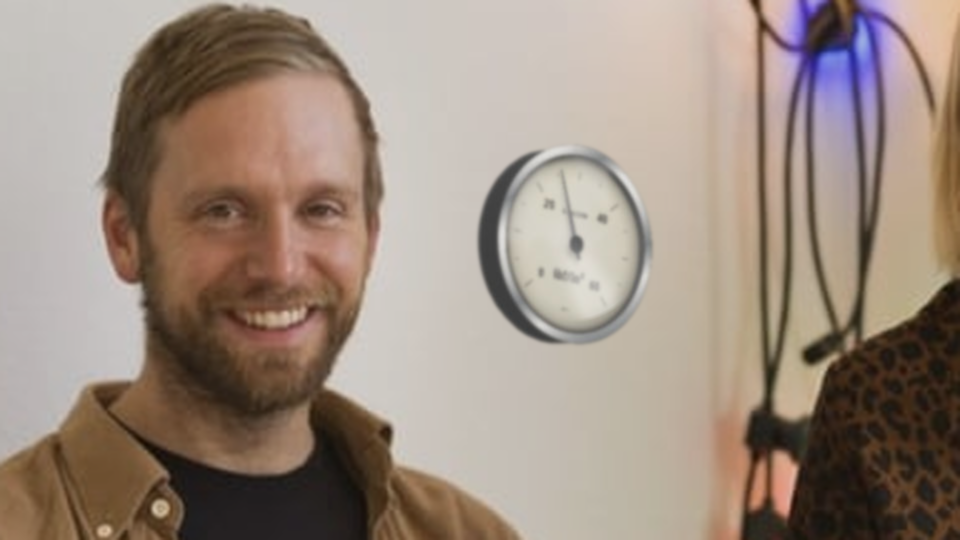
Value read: 25psi
